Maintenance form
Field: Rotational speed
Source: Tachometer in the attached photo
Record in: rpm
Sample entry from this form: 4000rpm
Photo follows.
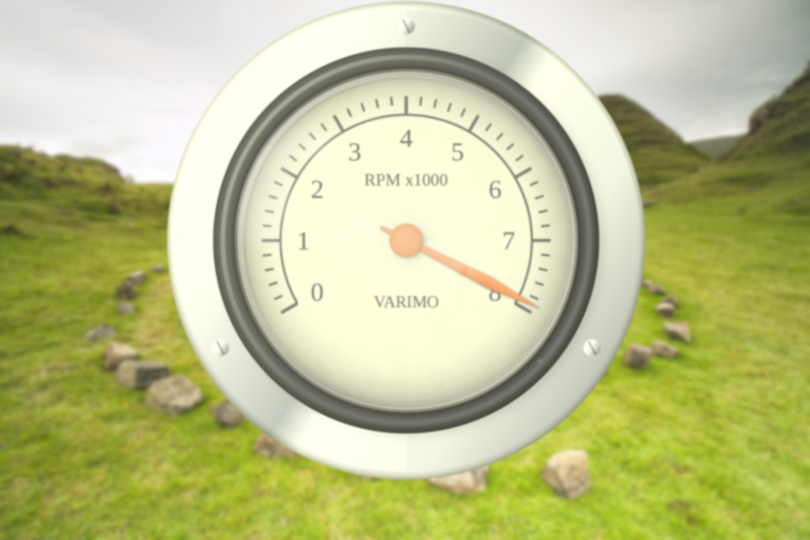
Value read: 7900rpm
